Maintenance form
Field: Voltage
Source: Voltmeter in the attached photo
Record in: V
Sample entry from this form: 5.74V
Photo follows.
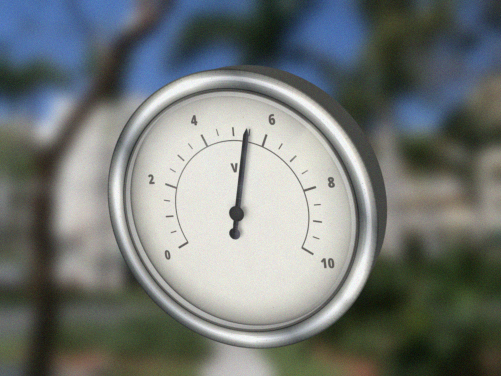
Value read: 5.5V
